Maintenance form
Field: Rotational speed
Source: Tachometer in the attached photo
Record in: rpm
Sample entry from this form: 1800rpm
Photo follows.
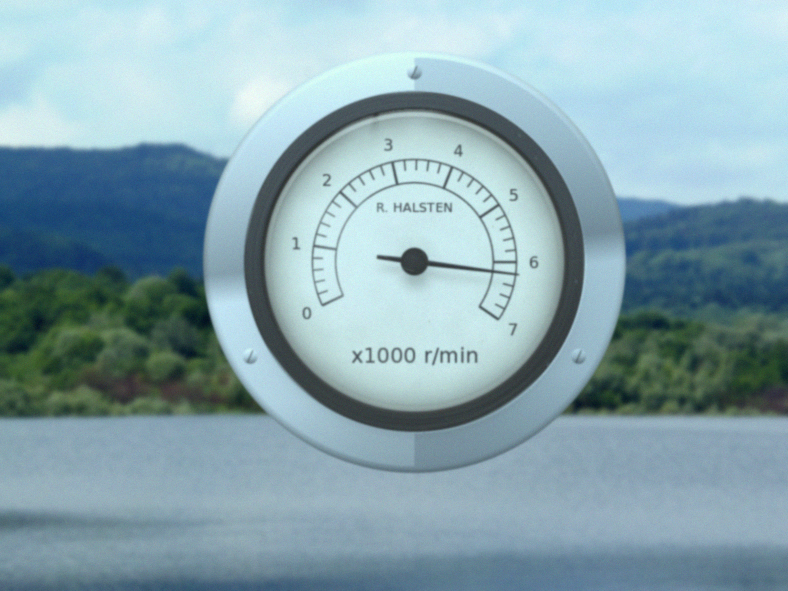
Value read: 6200rpm
